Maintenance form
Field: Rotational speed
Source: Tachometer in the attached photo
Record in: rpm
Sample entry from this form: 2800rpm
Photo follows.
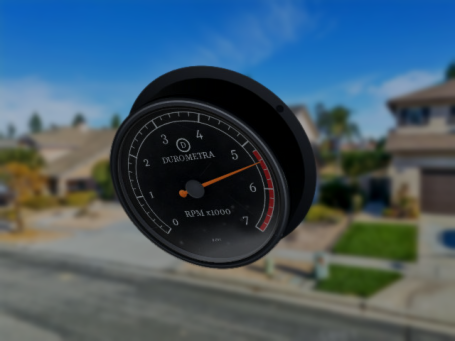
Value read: 5400rpm
